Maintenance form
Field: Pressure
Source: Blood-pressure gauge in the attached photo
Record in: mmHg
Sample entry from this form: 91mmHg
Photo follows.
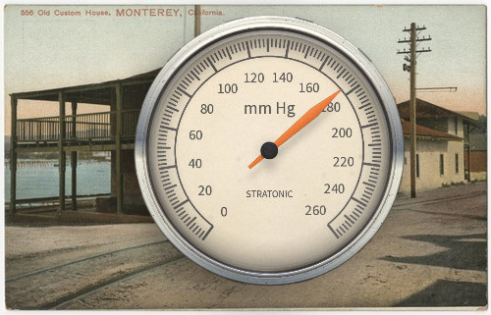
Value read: 176mmHg
